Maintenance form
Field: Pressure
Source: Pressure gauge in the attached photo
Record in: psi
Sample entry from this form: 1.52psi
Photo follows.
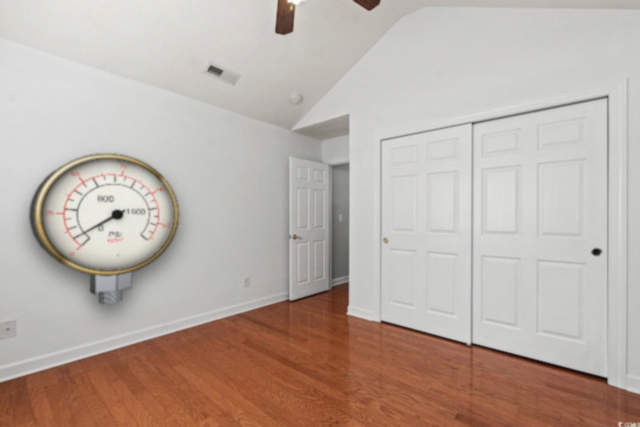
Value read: 100psi
